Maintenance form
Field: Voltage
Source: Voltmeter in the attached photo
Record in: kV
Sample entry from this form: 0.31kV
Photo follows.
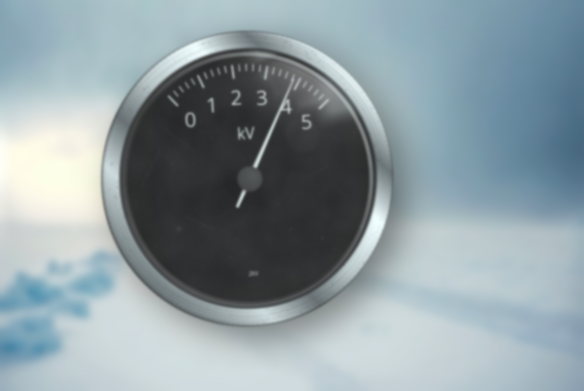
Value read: 3.8kV
